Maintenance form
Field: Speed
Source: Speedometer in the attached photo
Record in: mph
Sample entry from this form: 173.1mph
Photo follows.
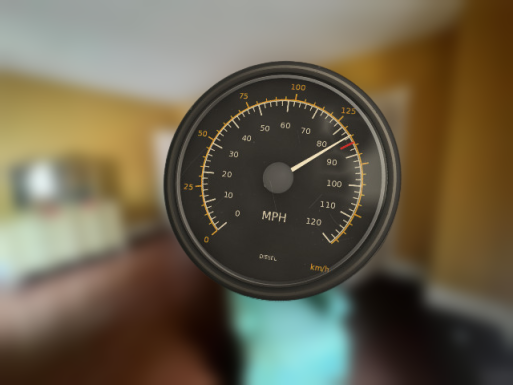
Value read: 84mph
